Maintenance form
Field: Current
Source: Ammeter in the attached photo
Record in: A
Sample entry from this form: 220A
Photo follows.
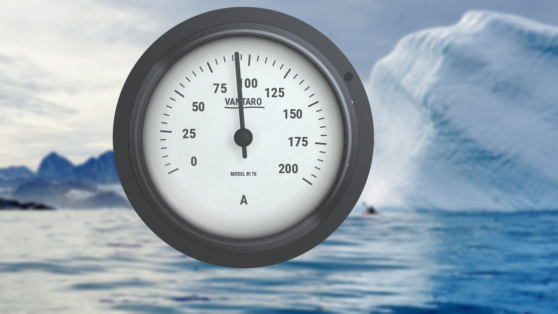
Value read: 92.5A
